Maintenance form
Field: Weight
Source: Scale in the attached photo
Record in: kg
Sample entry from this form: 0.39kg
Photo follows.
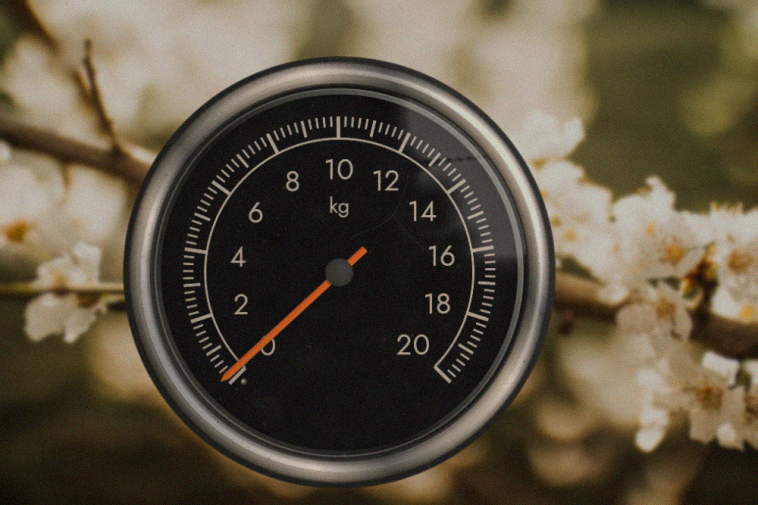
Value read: 0.2kg
